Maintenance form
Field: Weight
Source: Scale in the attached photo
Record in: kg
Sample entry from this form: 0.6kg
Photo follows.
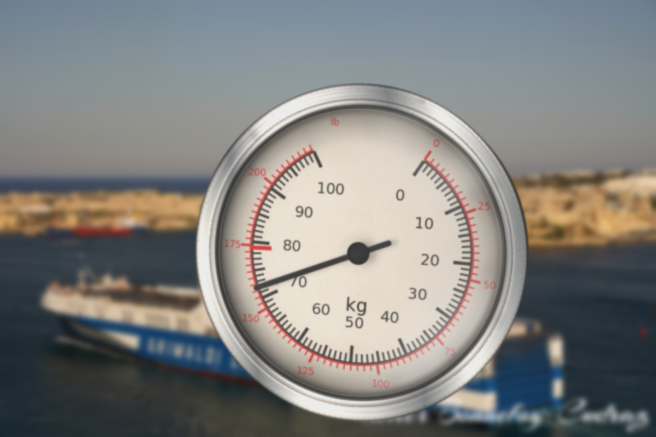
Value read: 72kg
